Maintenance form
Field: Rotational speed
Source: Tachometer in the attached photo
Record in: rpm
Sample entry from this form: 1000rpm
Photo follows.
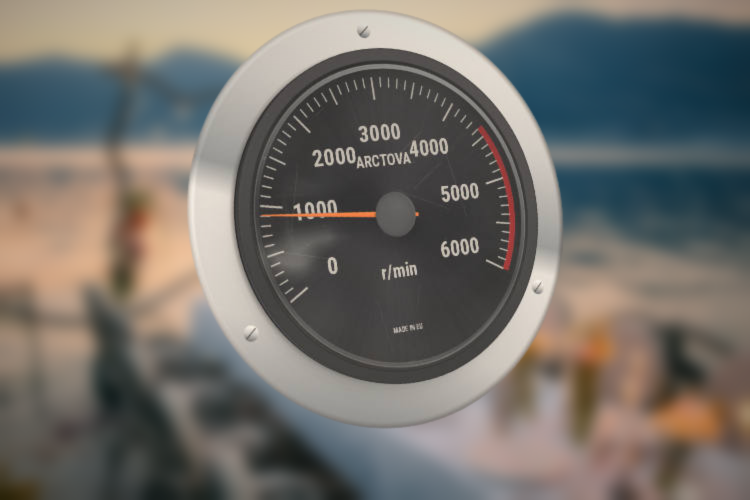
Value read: 900rpm
